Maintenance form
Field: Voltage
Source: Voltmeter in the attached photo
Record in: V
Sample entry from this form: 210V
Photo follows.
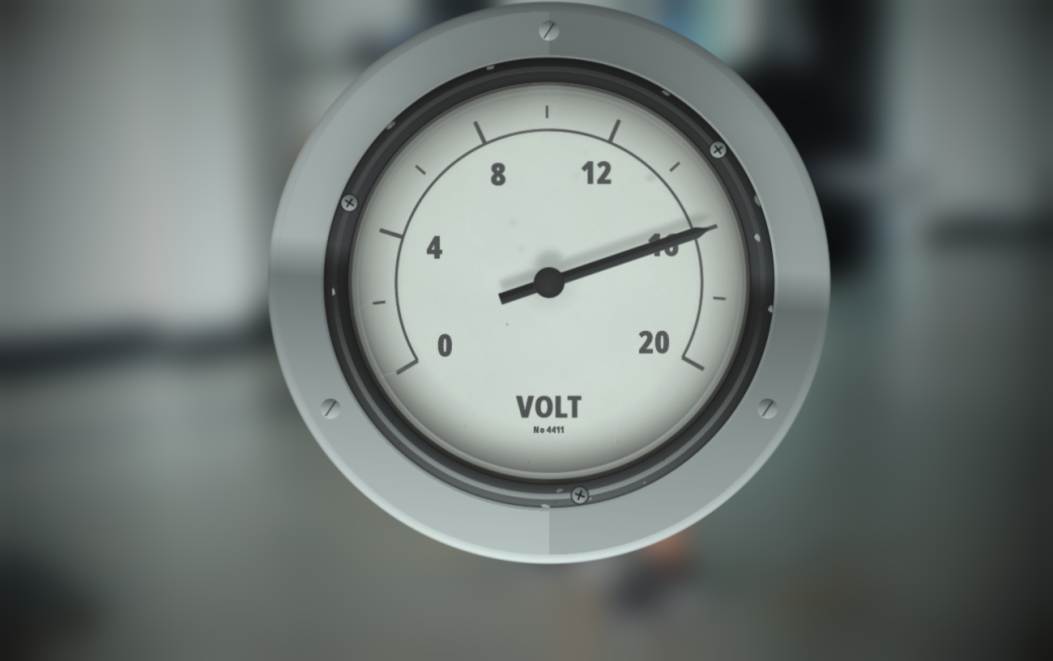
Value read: 16V
